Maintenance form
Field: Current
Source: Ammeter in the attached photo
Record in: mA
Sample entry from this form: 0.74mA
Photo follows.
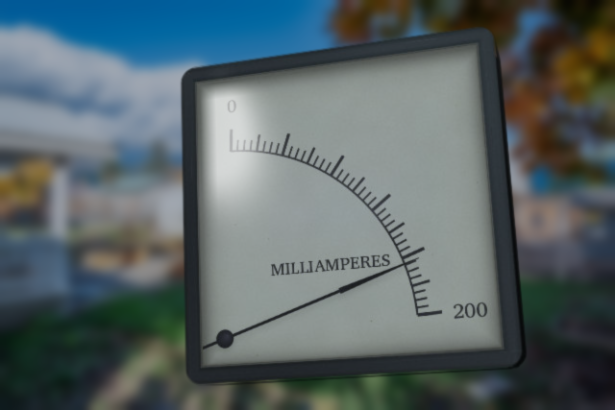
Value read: 165mA
